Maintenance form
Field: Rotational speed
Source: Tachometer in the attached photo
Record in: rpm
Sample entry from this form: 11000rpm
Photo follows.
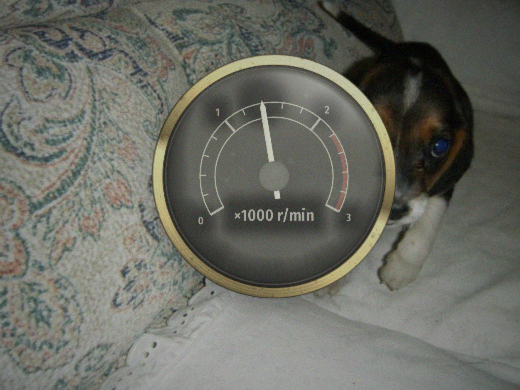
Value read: 1400rpm
